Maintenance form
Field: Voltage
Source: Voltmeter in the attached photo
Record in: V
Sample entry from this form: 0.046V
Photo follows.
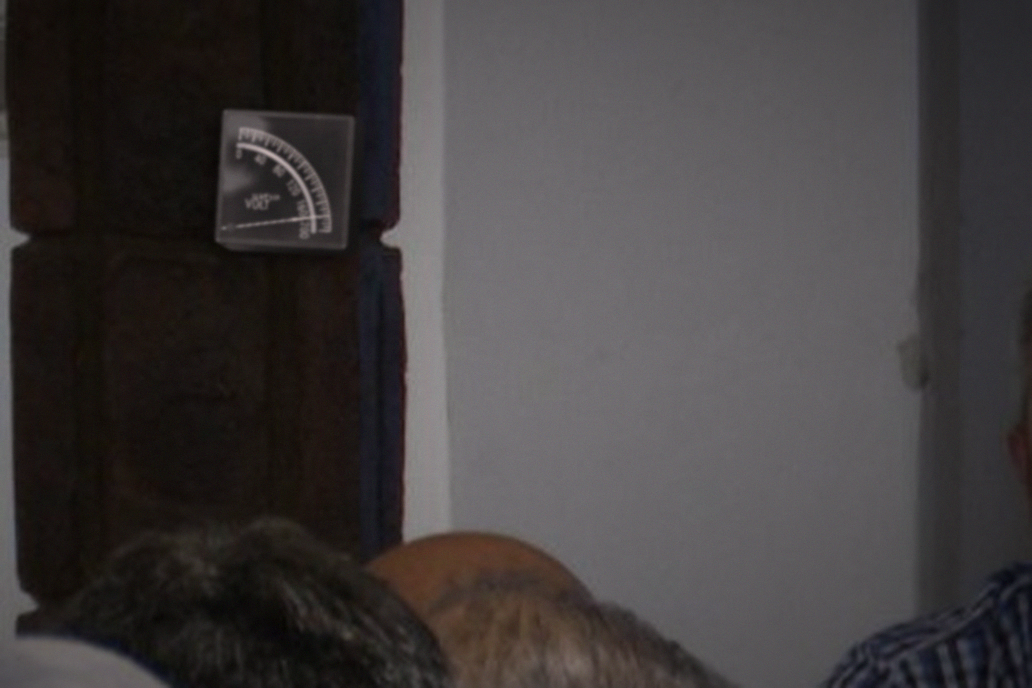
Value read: 180V
